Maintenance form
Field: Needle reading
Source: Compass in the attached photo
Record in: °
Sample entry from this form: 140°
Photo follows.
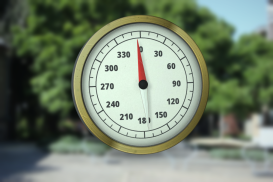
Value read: 355°
